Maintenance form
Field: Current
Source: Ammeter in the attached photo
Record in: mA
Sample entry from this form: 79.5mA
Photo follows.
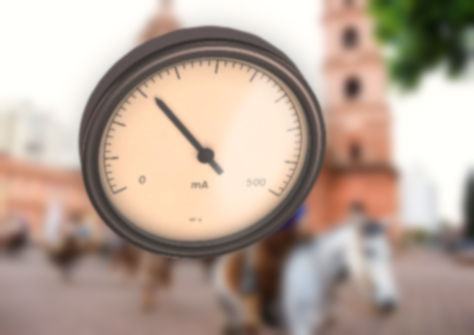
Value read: 160mA
